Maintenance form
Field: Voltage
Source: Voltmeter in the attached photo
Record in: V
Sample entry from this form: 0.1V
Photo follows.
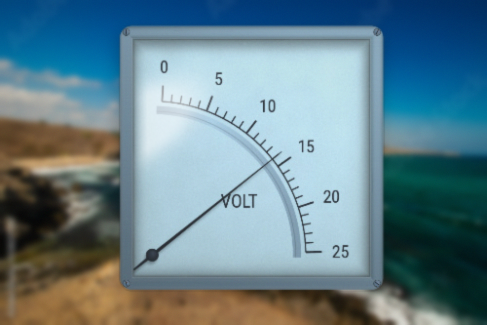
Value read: 14V
